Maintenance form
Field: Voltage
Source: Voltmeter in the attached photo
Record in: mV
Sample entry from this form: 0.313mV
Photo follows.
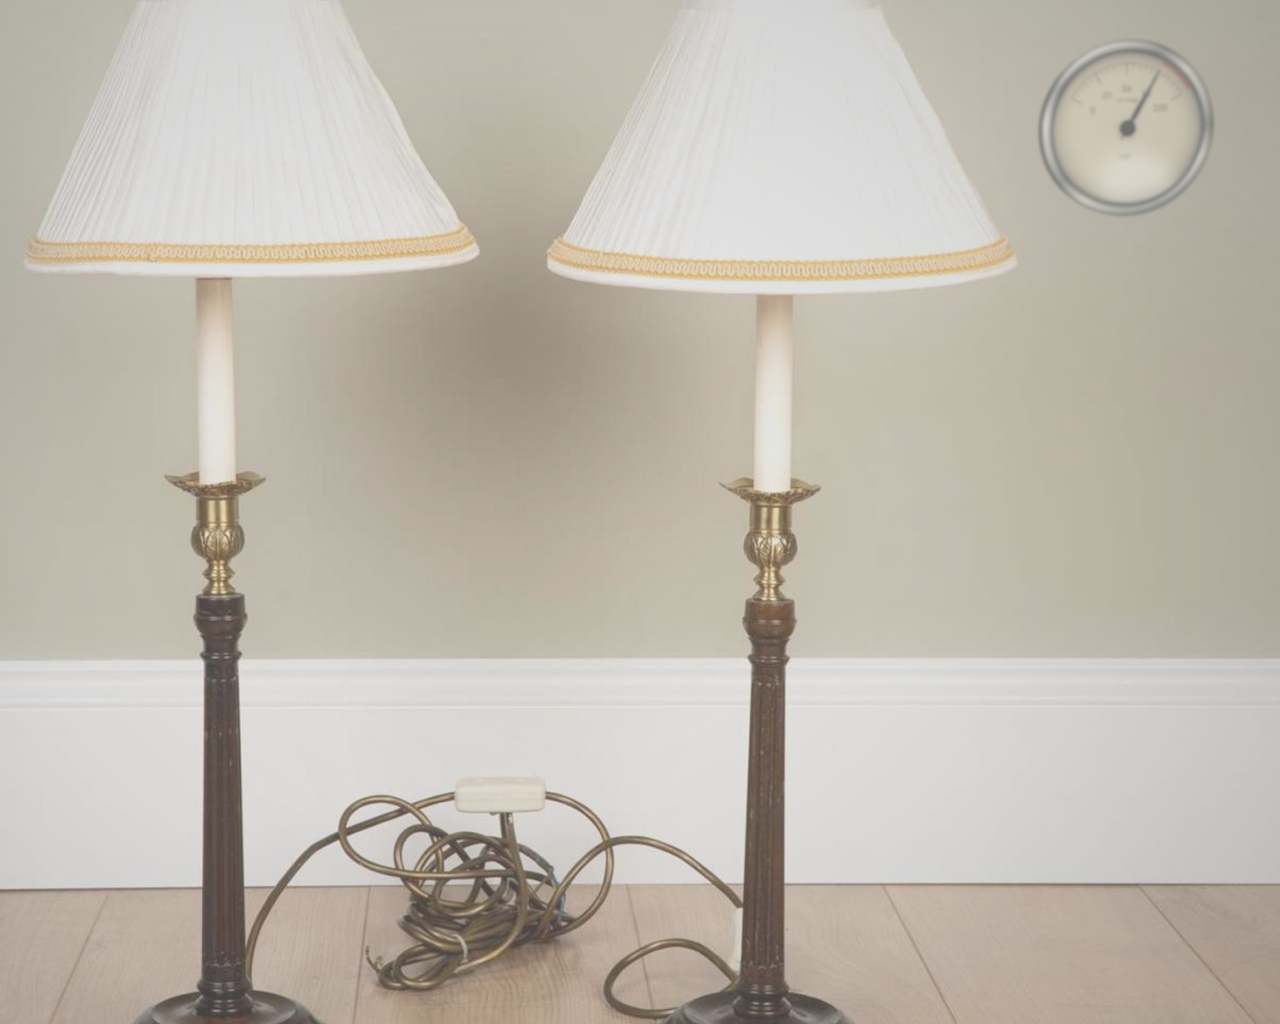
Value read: 75mV
